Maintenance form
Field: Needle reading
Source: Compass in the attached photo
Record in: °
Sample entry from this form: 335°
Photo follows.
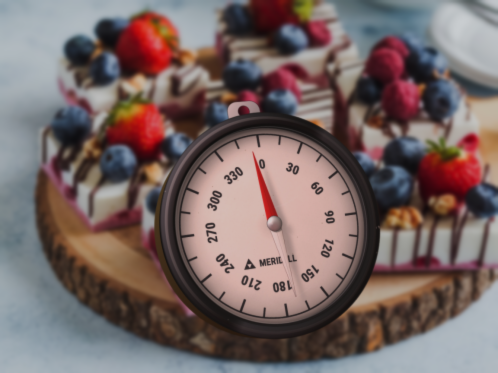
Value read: 352.5°
